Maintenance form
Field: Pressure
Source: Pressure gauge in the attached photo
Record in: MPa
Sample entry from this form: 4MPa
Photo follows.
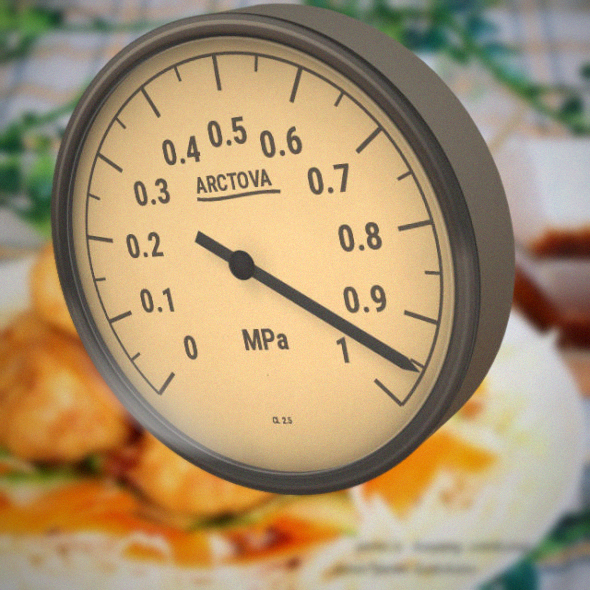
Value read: 0.95MPa
